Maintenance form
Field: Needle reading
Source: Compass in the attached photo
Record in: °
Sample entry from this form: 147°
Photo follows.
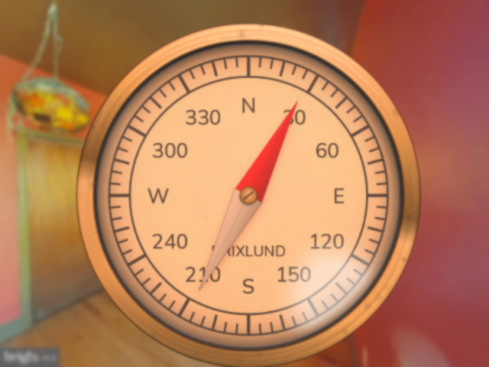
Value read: 27.5°
